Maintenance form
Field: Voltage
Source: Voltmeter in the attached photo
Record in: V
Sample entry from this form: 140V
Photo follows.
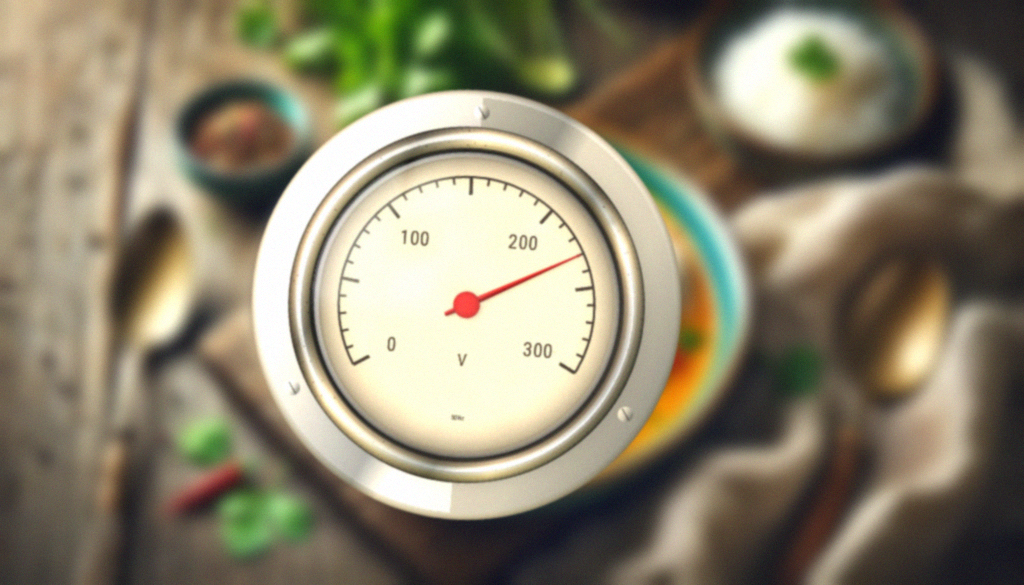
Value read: 230V
